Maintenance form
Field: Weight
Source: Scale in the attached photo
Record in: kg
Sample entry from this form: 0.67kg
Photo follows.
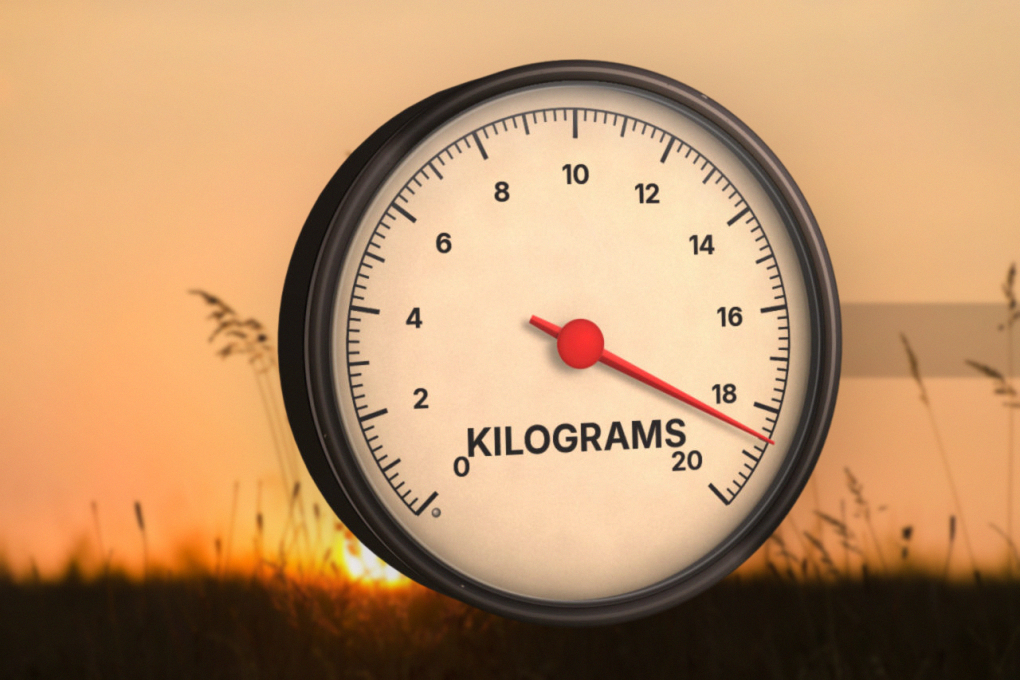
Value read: 18.6kg
